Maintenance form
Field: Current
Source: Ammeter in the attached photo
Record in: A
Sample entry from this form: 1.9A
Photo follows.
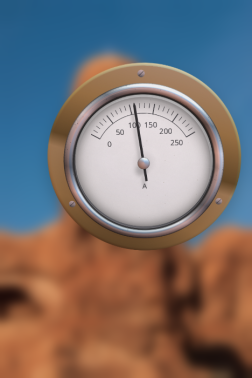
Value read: 110A
